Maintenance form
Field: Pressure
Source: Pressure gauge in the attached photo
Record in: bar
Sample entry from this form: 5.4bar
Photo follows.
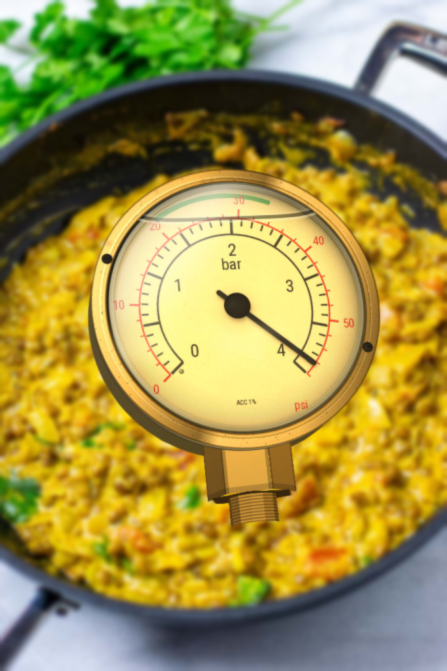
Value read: 3.9bar
